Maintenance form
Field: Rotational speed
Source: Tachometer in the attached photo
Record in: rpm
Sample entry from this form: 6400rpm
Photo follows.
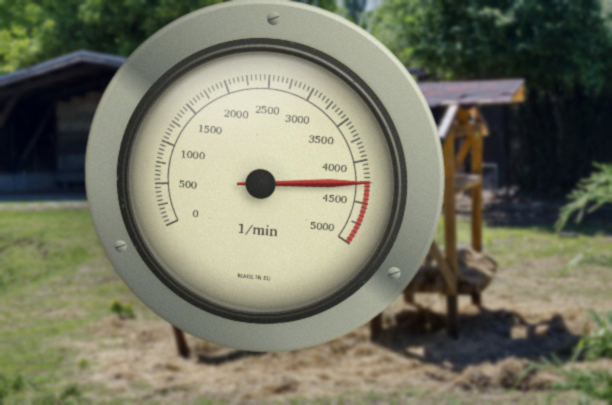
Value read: 4250rpm
